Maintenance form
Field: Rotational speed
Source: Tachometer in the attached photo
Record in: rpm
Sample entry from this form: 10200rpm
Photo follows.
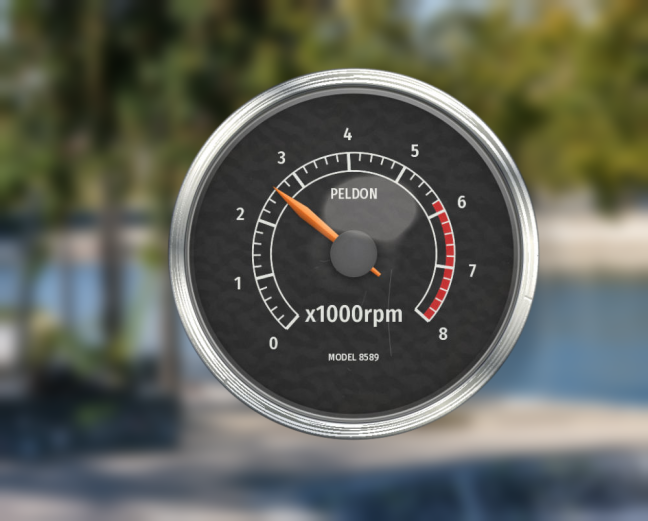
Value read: 2600rpm
